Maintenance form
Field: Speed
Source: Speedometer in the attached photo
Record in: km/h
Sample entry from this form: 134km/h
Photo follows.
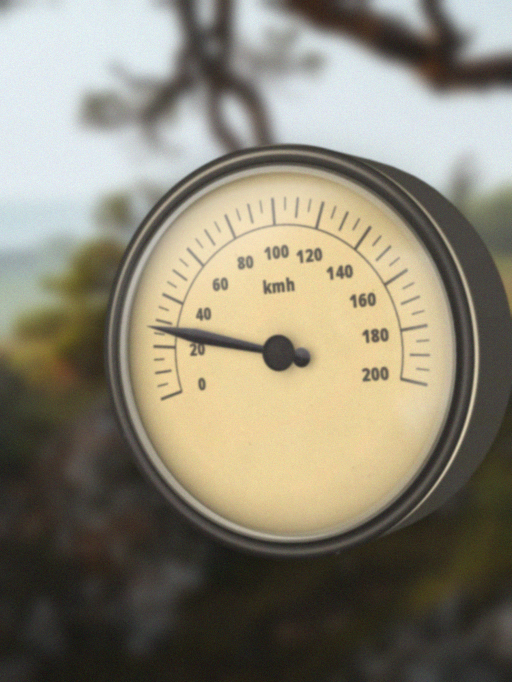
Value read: 27.5km/h
